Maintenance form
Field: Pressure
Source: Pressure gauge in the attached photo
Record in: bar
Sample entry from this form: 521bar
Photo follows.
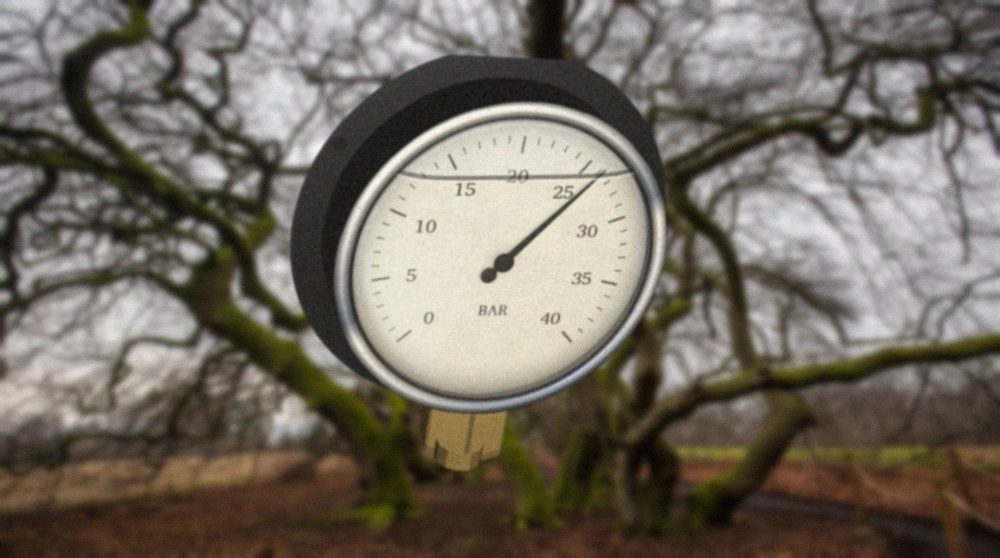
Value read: 26bar
